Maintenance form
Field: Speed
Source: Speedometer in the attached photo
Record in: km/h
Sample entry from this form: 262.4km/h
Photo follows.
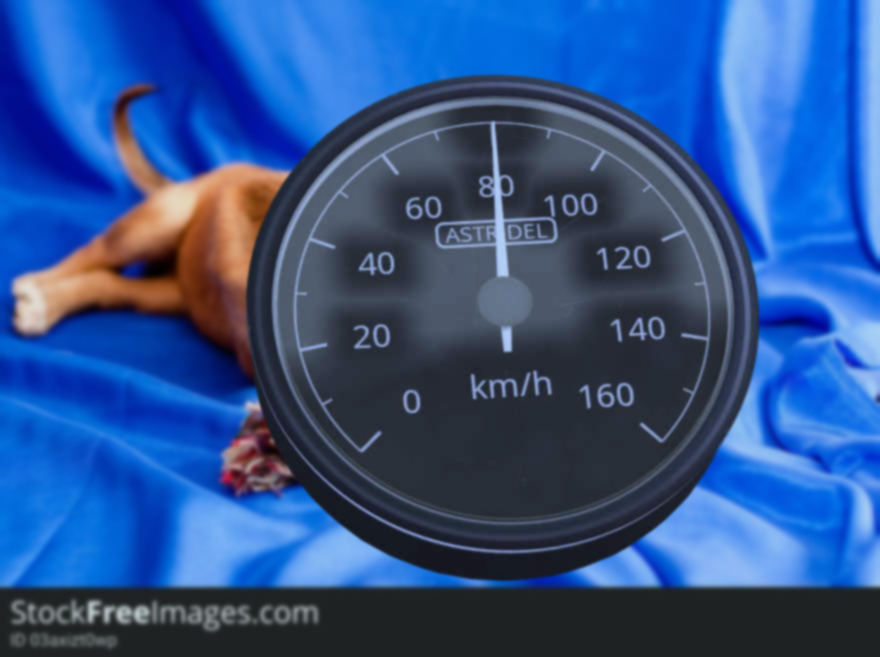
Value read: 80km/h
